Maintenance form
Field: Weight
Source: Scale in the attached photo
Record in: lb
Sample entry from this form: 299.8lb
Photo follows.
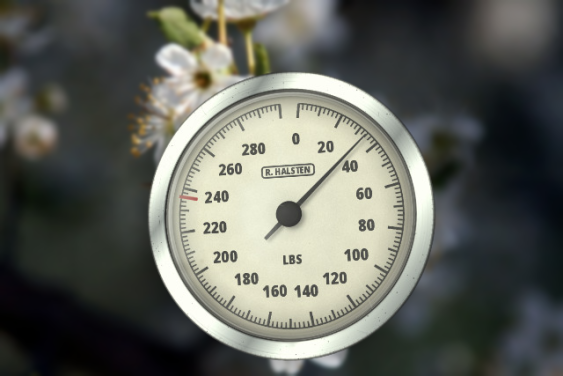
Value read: 34lb
